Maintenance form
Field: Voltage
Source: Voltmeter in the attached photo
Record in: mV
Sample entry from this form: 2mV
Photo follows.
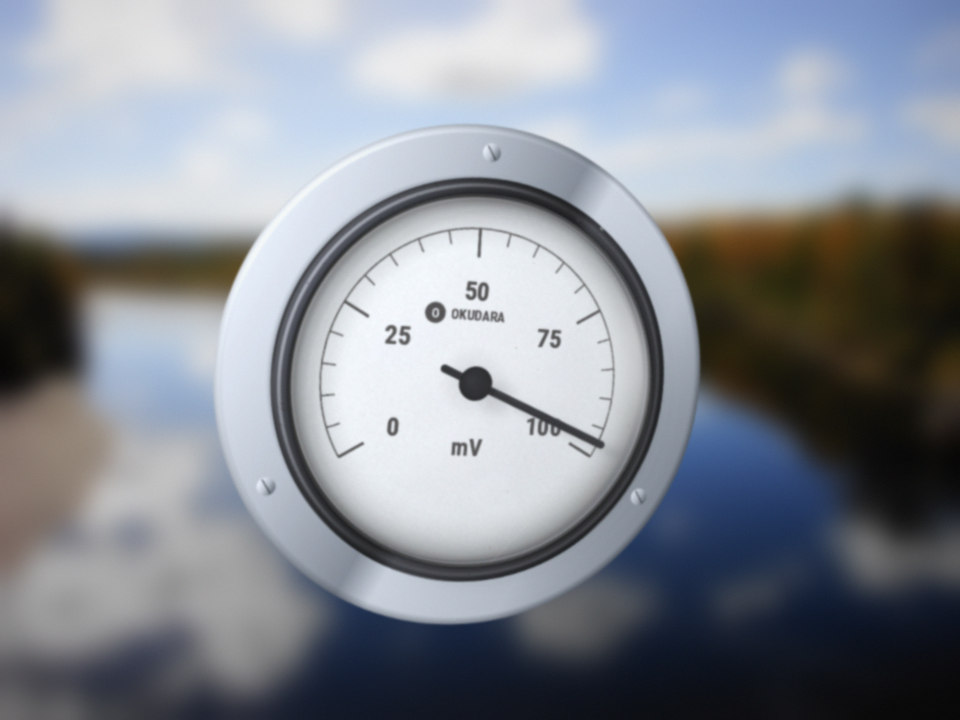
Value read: 97.5mV
